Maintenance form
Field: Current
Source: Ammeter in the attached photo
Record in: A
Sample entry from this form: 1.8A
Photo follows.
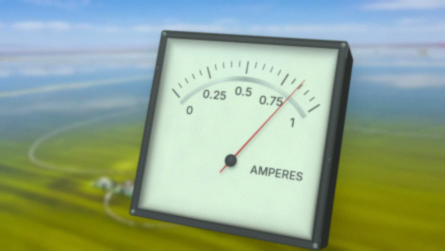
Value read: 0.85A
